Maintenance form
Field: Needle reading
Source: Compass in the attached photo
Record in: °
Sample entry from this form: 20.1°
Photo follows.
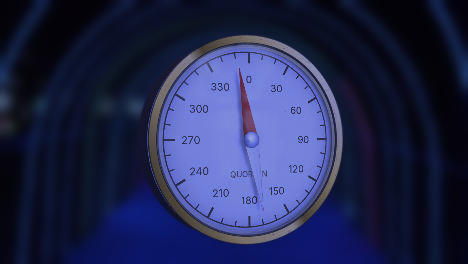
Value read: 350°
